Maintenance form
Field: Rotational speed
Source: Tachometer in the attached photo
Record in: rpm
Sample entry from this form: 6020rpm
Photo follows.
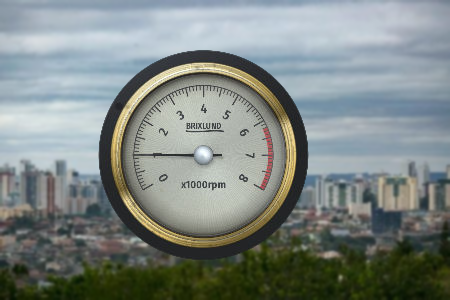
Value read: 1000rpm
